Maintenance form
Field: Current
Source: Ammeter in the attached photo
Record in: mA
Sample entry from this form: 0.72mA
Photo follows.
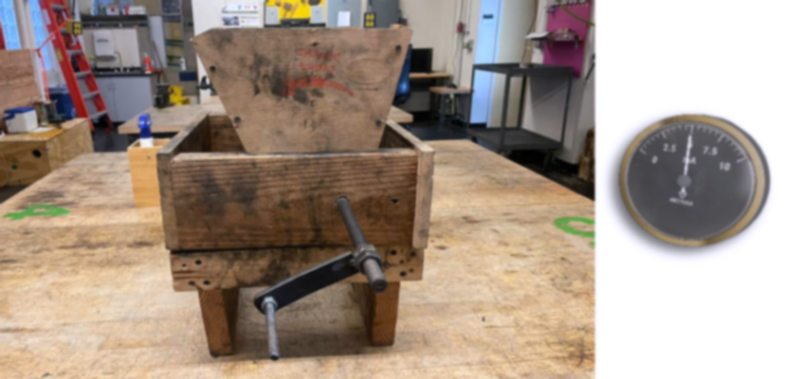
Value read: 5mA
